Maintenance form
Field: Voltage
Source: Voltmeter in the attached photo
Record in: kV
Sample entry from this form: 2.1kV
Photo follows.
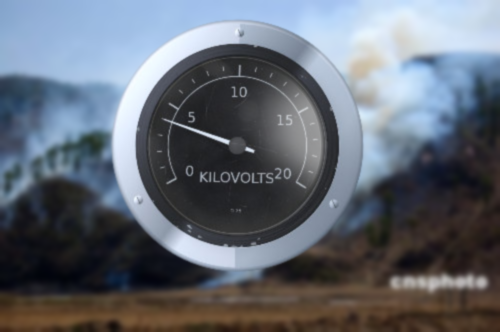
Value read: 4kV
